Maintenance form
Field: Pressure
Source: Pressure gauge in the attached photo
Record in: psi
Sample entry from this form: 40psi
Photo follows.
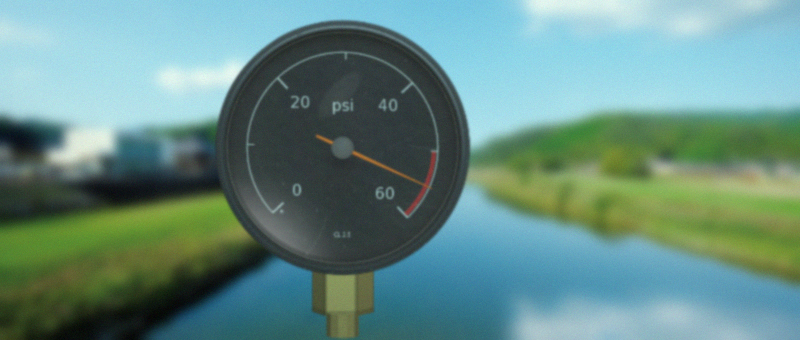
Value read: 55psi
